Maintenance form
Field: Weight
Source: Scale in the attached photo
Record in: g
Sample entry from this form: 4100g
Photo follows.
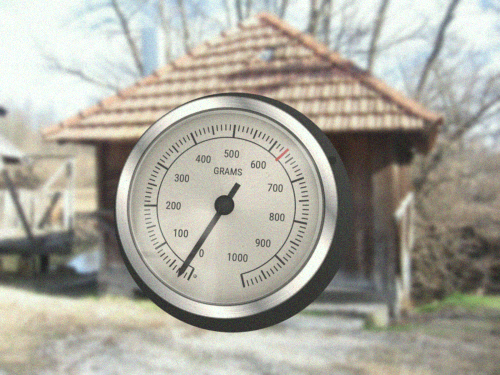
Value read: 20g
